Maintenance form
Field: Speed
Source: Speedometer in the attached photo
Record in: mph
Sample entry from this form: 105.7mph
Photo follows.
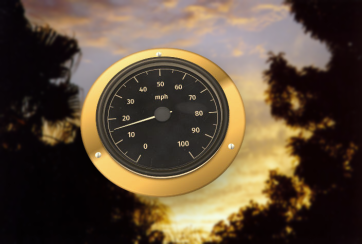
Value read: 15mph
